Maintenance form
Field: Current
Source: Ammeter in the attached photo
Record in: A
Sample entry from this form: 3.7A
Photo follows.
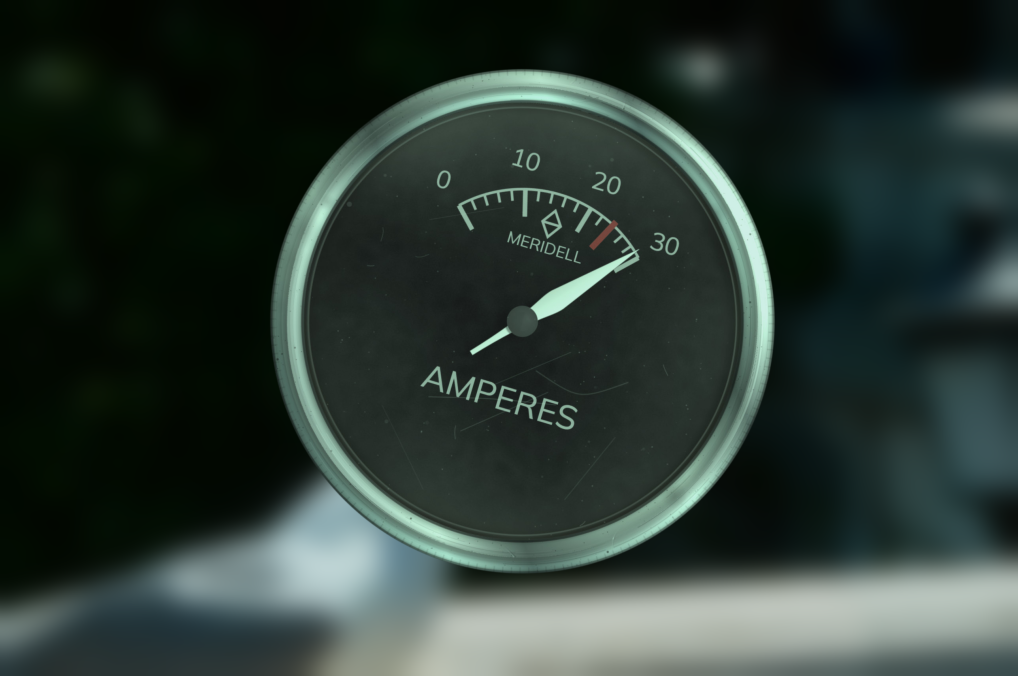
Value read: 29A
